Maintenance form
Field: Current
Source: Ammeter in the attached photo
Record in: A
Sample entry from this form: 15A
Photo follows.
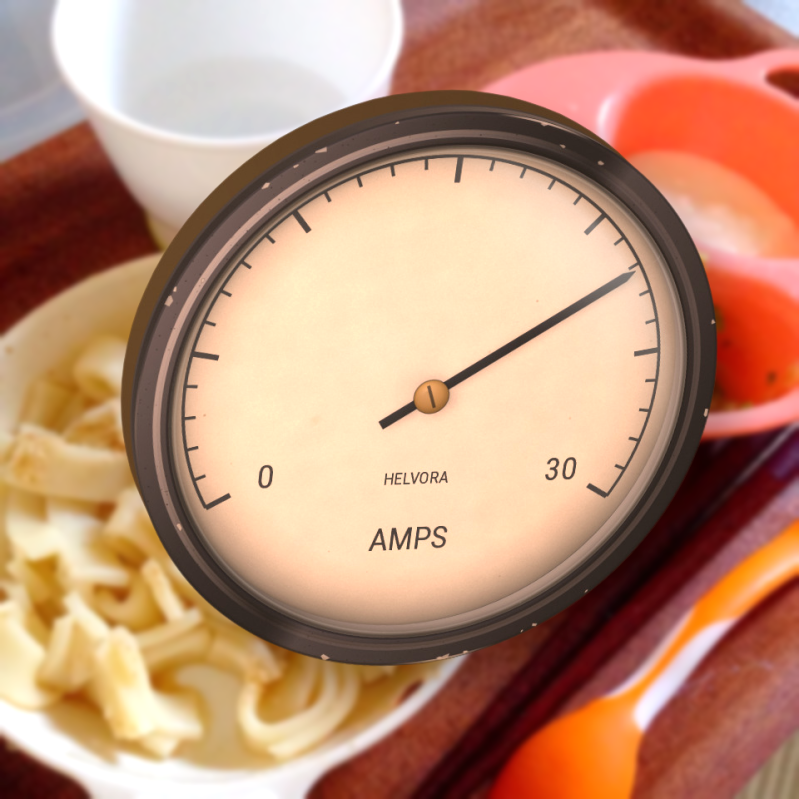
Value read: 22A
